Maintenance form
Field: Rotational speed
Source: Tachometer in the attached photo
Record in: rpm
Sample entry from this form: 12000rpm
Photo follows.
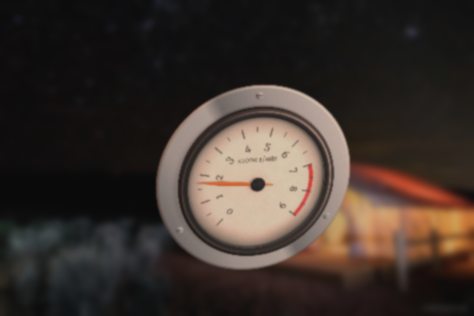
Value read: 1750rpm
